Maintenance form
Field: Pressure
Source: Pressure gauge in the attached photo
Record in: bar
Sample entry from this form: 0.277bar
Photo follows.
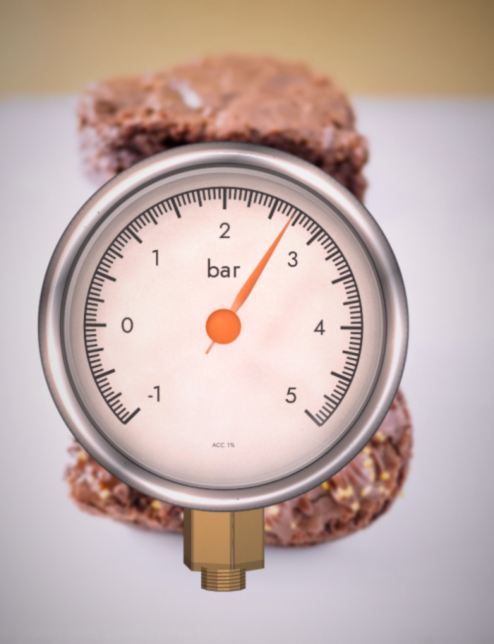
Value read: 2.7bar
